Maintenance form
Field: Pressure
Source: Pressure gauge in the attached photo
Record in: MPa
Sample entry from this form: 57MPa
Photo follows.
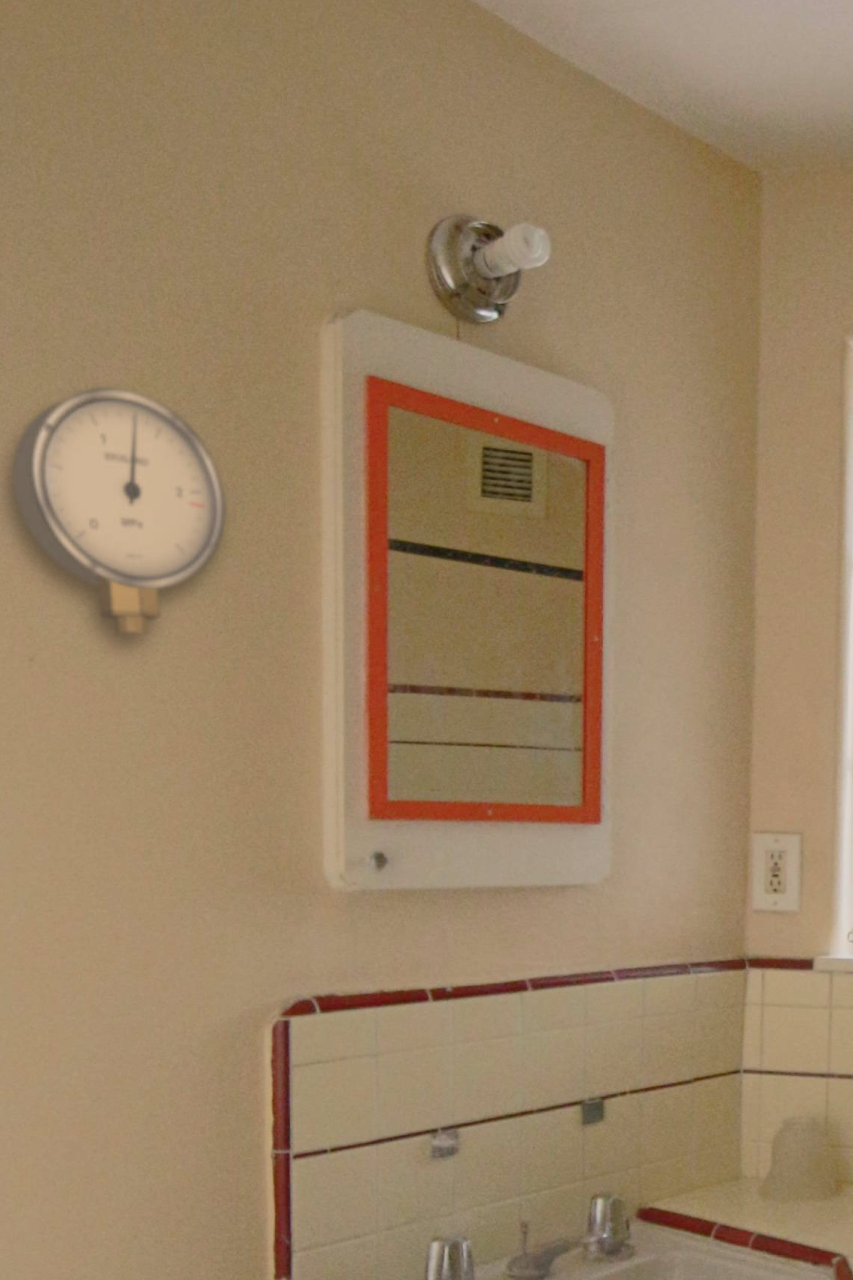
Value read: 1.3MPa
